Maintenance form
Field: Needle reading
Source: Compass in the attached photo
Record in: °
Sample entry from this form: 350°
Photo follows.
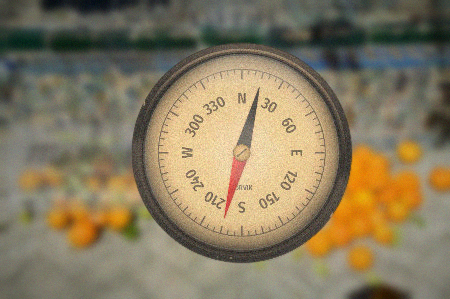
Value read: 195°
